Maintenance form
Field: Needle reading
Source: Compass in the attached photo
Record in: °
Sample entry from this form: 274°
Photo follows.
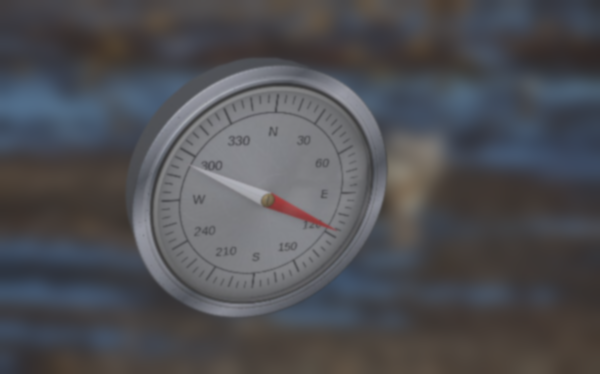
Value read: 115°
